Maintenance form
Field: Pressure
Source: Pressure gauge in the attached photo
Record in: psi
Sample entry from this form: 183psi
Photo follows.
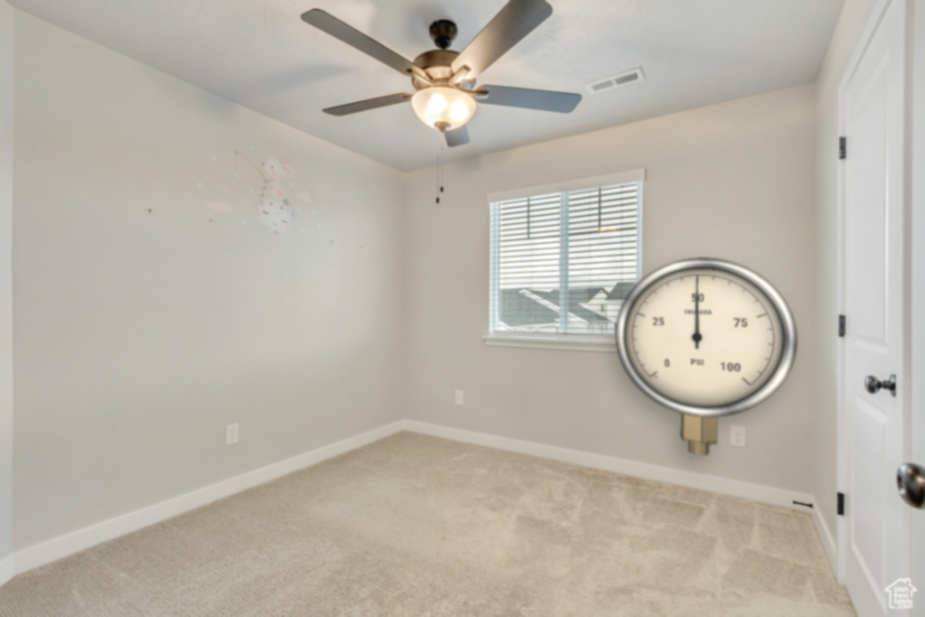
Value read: 50psi
